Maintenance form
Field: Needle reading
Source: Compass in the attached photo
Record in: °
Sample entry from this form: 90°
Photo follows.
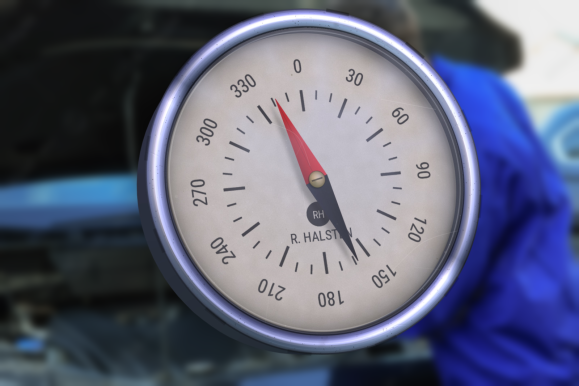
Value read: 340°
